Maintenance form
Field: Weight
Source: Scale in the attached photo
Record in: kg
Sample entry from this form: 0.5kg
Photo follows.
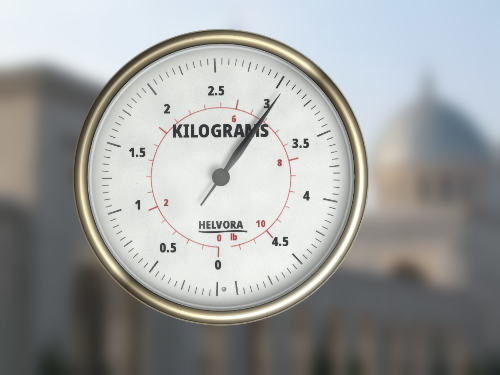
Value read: 3.05kg
